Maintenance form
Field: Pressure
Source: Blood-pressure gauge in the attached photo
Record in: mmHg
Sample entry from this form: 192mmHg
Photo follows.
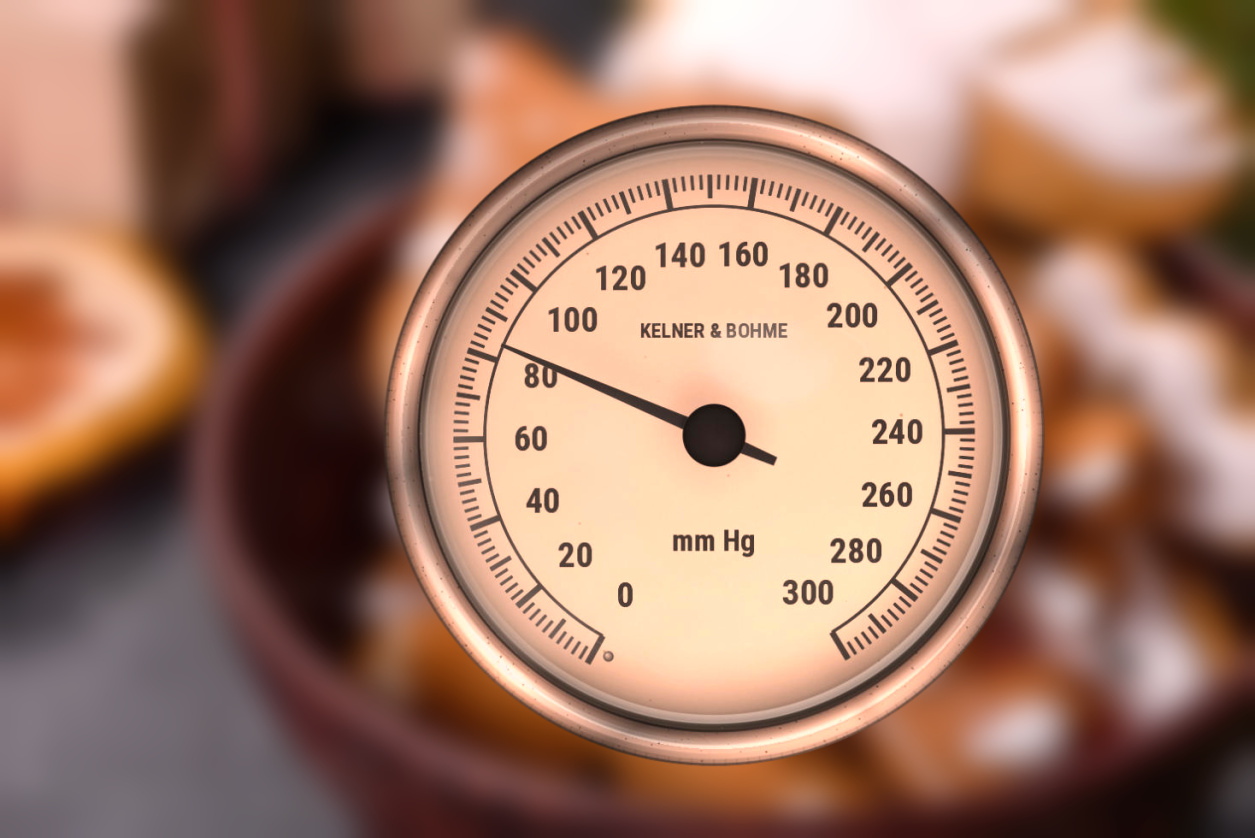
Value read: 84mmHg
